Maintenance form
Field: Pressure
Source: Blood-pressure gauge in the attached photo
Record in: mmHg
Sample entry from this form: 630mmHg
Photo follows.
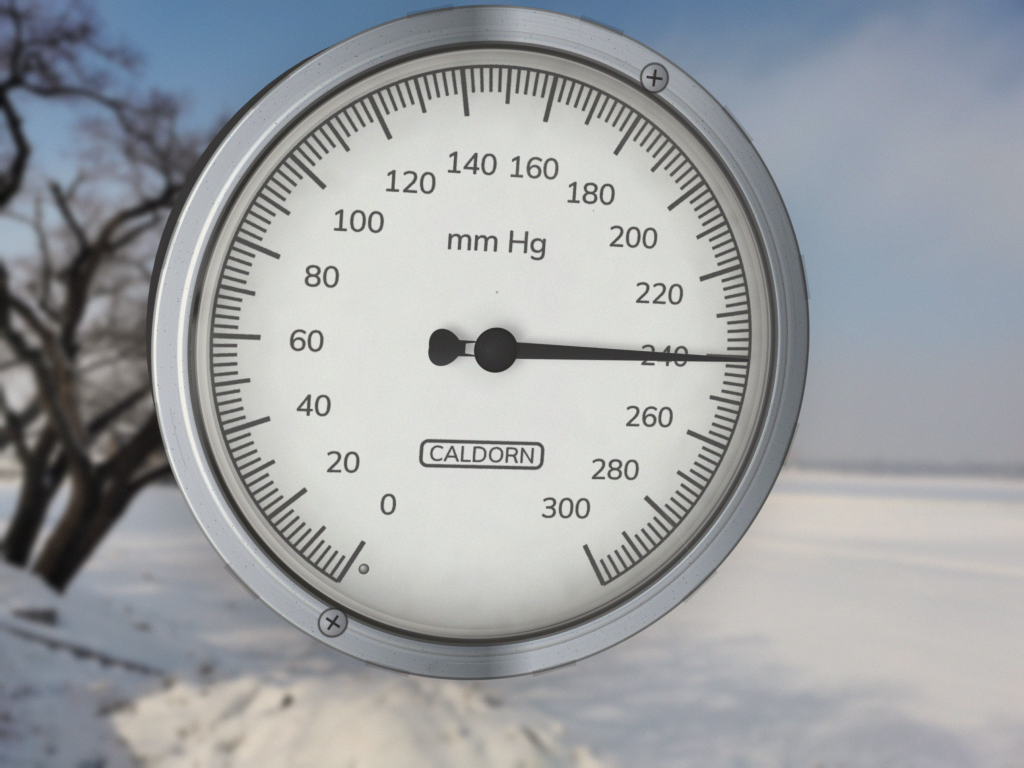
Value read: 240mmHg
